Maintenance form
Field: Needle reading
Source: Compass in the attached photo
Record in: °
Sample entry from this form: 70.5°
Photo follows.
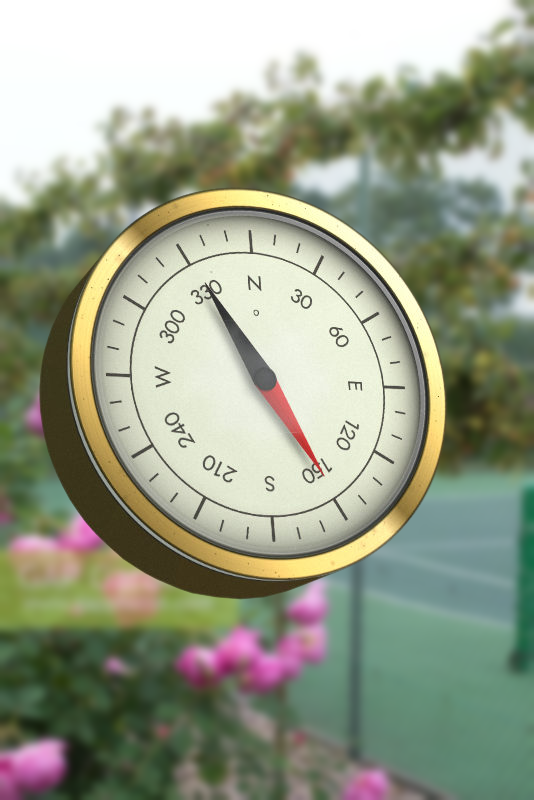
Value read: 150°
